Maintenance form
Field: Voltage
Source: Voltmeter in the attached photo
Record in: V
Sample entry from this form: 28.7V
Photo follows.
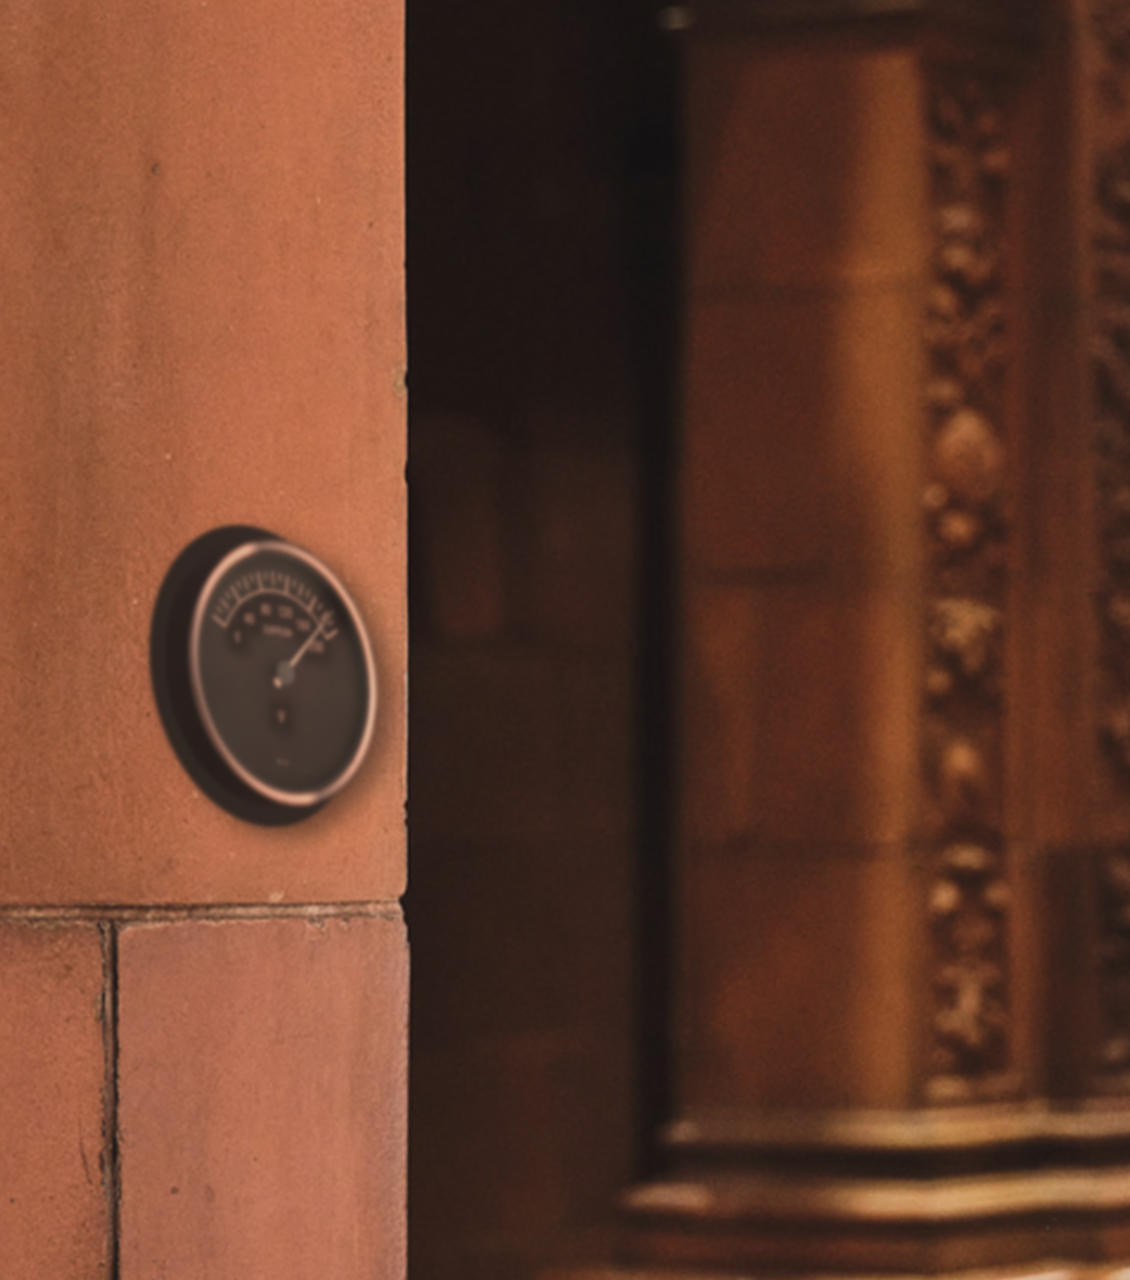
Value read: 180V
